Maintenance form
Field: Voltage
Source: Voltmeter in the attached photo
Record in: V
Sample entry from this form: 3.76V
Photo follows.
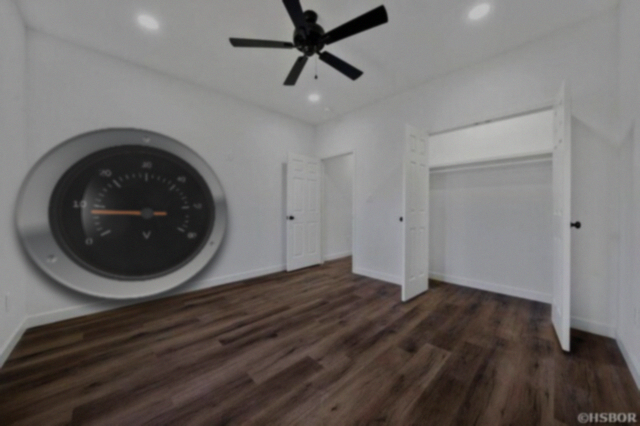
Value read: 8V
